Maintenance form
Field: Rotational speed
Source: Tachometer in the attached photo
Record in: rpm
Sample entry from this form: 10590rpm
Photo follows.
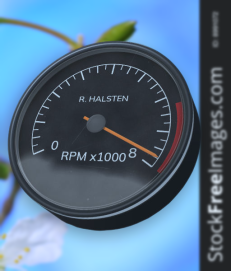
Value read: 7750rpm
